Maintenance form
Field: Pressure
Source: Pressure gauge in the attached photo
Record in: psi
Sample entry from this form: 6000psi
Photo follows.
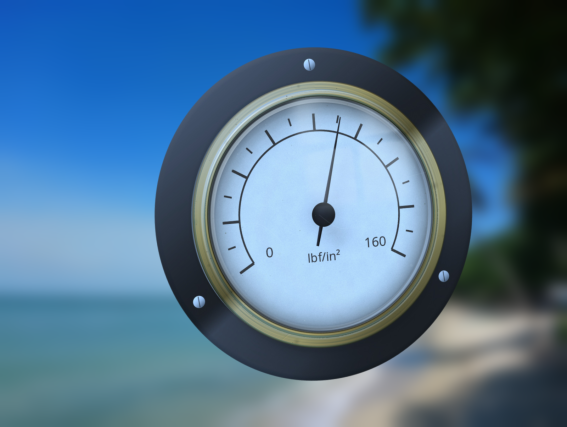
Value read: 90psi
